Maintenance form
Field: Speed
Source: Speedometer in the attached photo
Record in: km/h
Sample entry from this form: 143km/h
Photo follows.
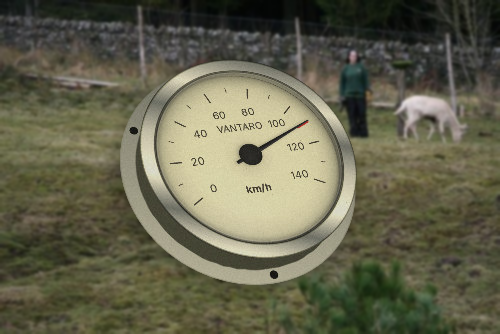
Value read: 110km/h
